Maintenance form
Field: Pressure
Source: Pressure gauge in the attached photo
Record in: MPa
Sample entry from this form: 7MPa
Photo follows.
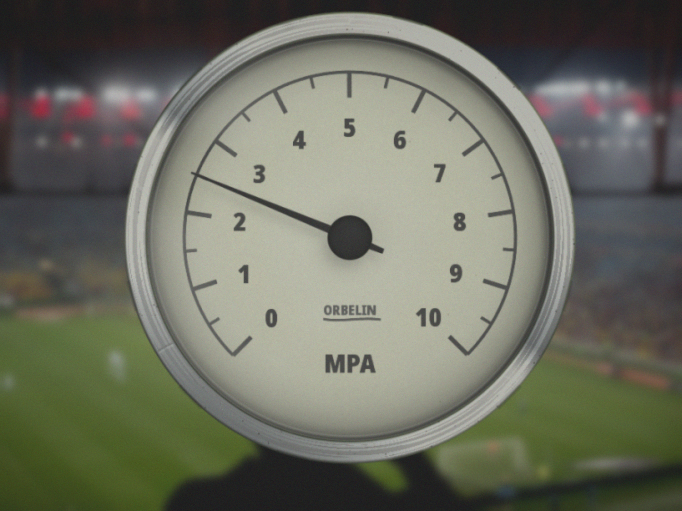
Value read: 2.5MPa
